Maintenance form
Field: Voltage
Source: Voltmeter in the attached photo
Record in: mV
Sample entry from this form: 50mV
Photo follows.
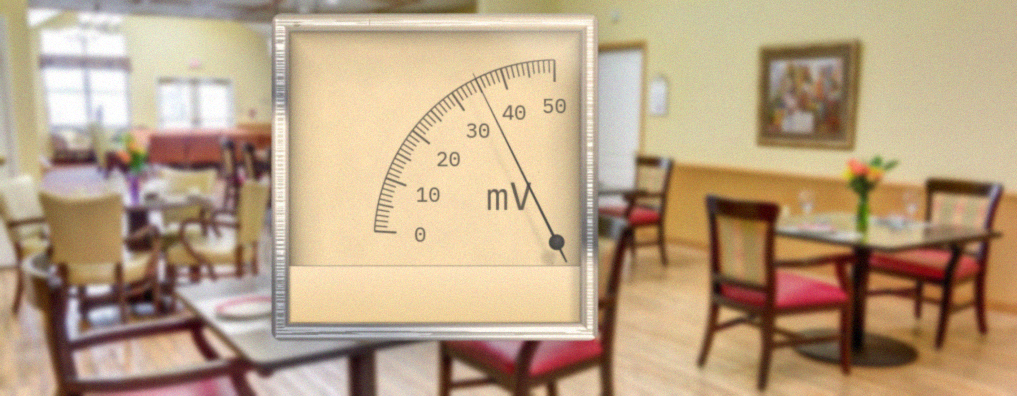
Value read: 35mV
